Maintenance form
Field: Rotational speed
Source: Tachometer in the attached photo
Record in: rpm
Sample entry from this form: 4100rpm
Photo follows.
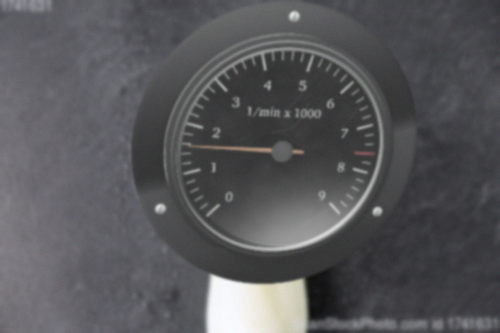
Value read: 1600rpm
